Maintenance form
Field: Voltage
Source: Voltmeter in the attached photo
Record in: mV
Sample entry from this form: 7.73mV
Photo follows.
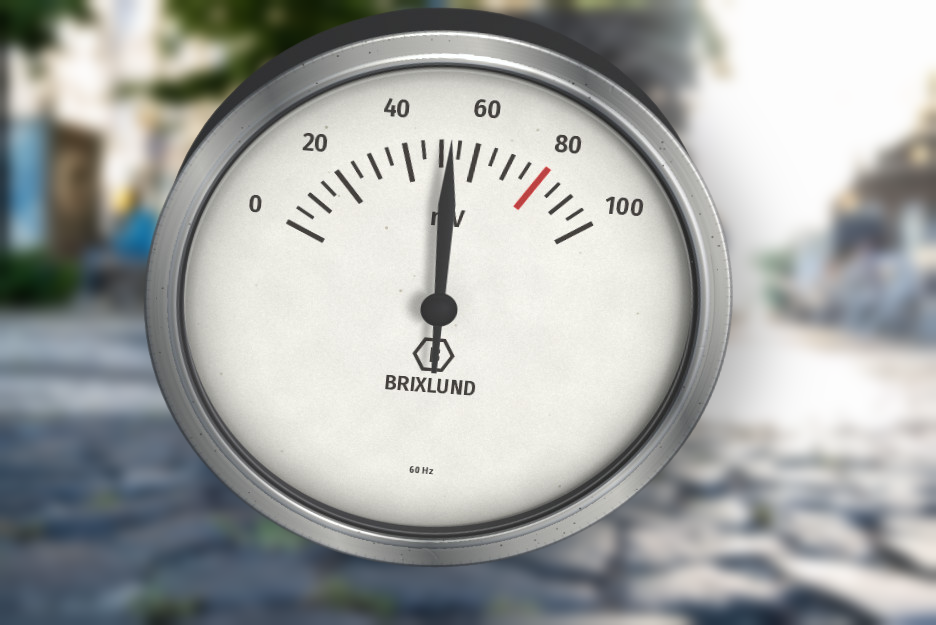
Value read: 52.5mV
